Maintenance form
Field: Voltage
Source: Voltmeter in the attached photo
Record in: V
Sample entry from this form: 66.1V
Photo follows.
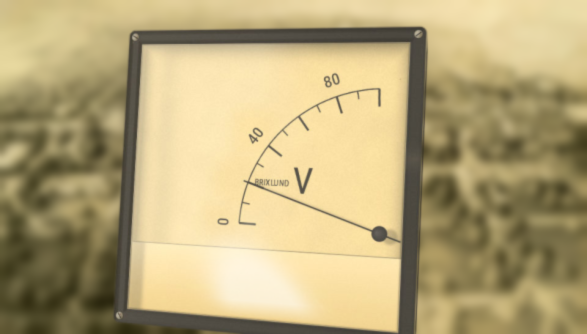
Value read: 20V
